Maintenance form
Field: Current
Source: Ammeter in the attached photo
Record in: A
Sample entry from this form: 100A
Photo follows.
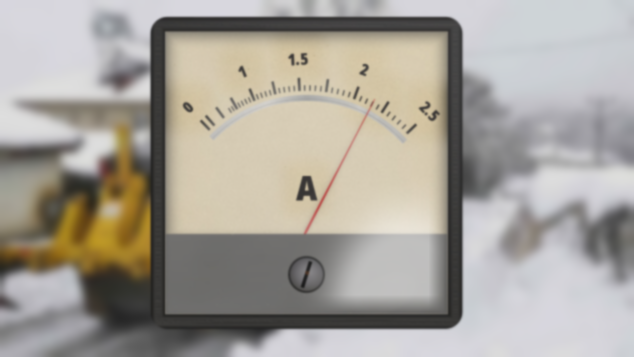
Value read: 2.15A
